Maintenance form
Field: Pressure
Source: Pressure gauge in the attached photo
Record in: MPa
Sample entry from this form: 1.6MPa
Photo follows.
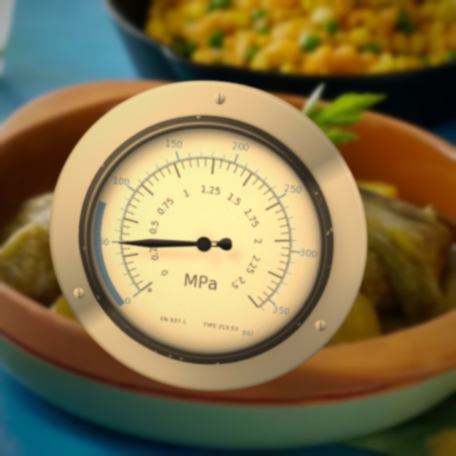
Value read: 0.35MPa
